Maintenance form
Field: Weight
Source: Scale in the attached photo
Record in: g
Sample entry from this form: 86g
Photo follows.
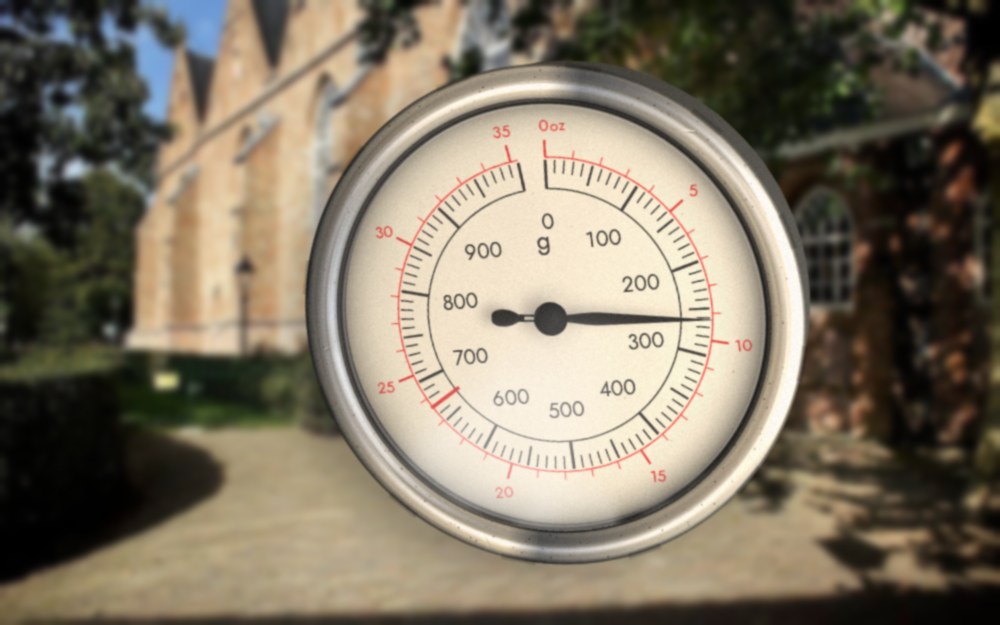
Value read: 260g
